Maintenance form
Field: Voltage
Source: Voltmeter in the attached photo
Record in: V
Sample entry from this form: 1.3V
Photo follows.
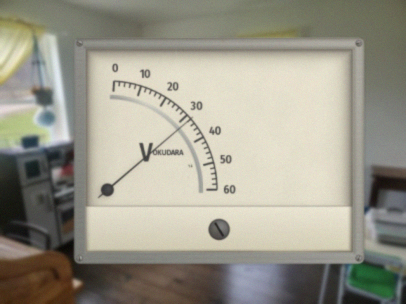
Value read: 32V
